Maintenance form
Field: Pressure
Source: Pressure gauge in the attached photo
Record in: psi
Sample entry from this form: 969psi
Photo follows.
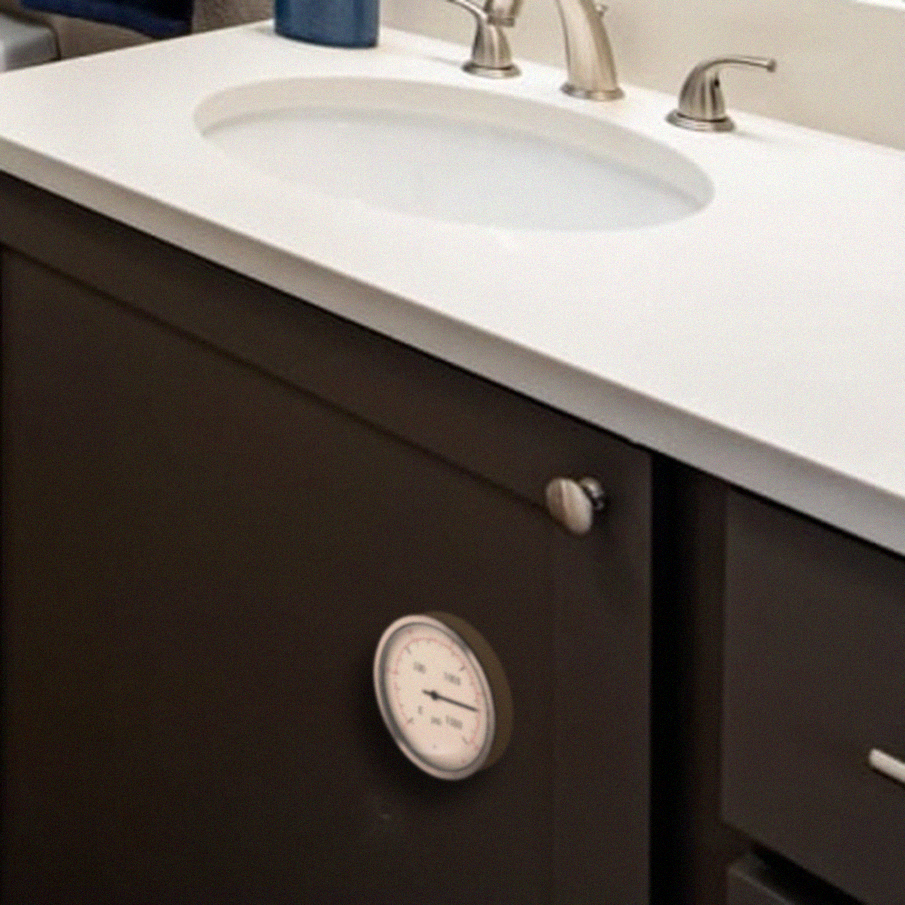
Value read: 1250psi
